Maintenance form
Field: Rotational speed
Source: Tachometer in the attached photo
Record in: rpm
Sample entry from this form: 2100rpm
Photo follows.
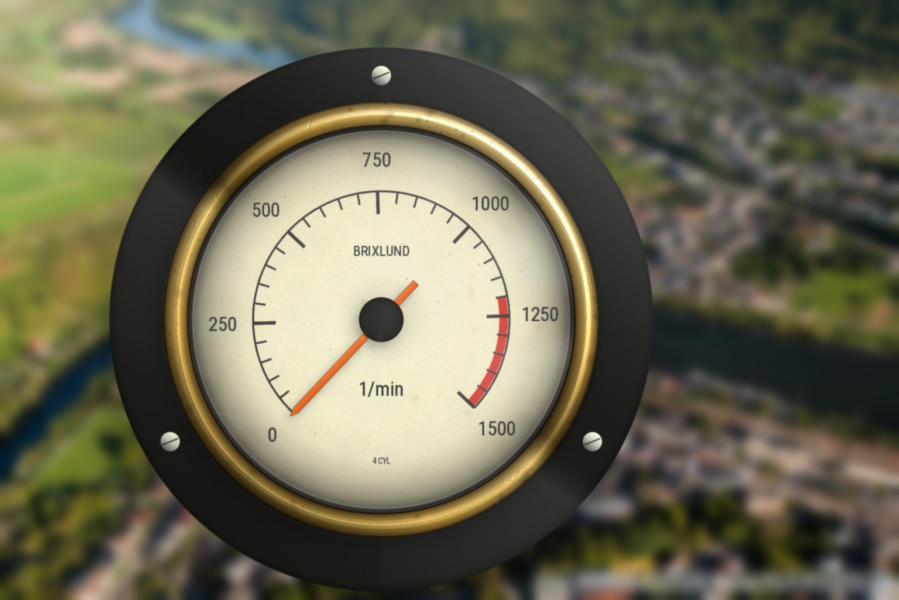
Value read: 0rpm
